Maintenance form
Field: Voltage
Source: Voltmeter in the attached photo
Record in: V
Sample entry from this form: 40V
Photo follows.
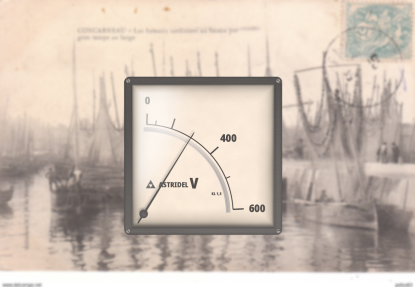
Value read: 300V
